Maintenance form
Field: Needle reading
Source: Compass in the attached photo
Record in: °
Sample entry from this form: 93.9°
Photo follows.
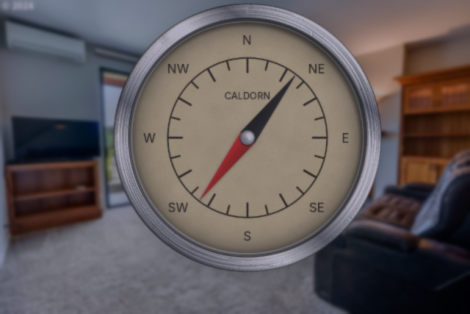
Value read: 217.5°
